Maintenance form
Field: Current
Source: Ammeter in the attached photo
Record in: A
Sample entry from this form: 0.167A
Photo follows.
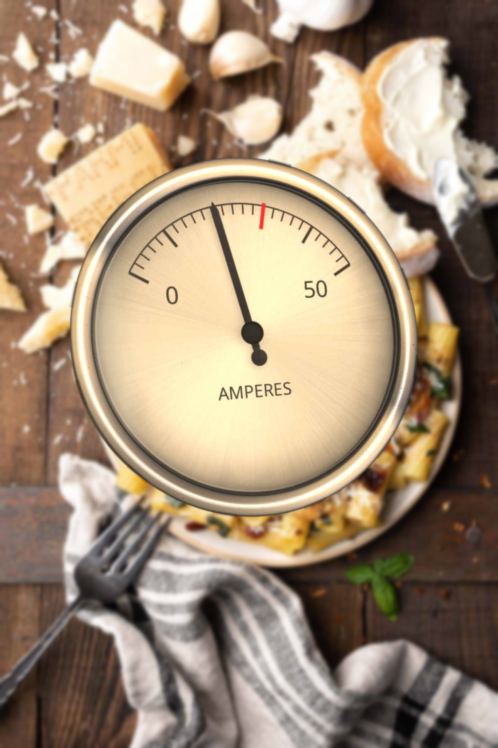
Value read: 20A
